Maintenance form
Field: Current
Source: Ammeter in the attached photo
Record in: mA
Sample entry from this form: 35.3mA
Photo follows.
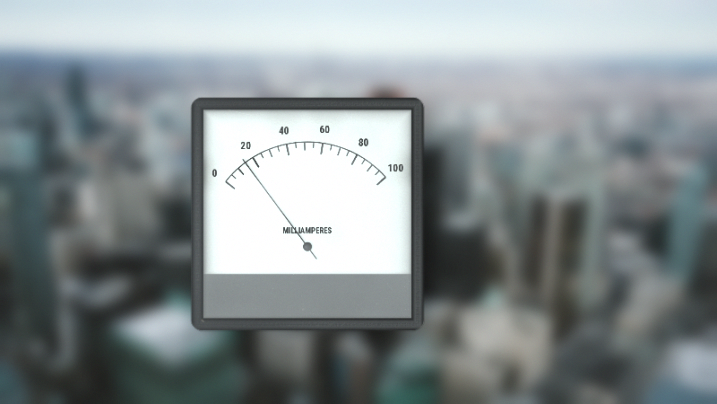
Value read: 15mA
